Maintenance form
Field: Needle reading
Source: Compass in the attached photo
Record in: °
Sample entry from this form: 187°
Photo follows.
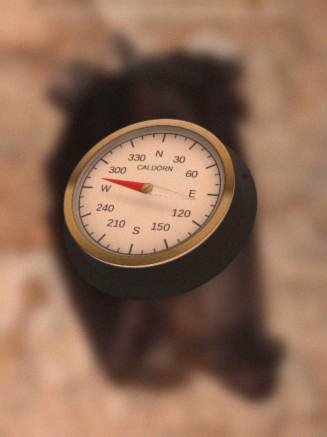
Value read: 280°
